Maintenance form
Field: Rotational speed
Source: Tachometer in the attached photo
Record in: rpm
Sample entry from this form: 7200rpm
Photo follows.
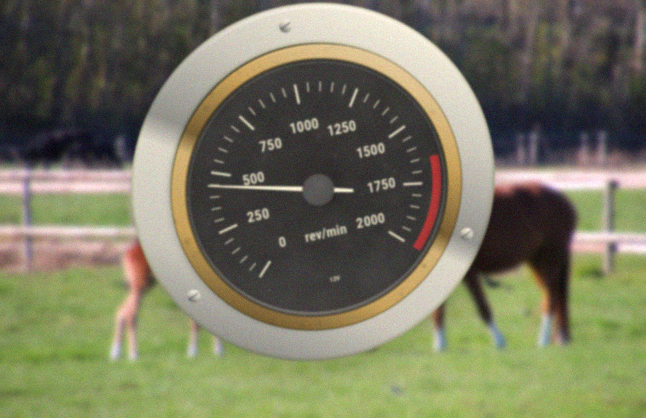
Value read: 450rpm
